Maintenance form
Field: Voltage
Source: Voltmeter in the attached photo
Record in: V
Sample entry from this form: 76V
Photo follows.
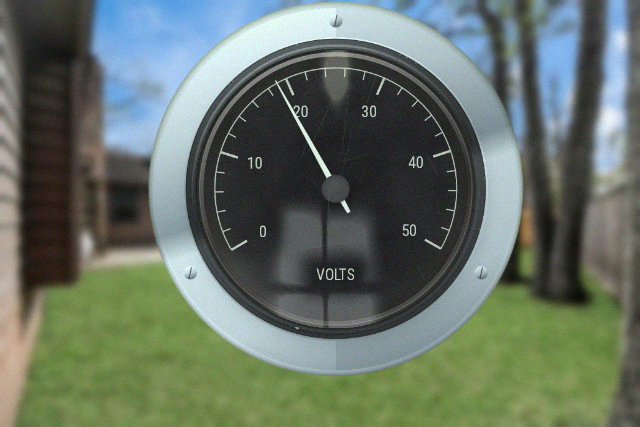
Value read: 19V
